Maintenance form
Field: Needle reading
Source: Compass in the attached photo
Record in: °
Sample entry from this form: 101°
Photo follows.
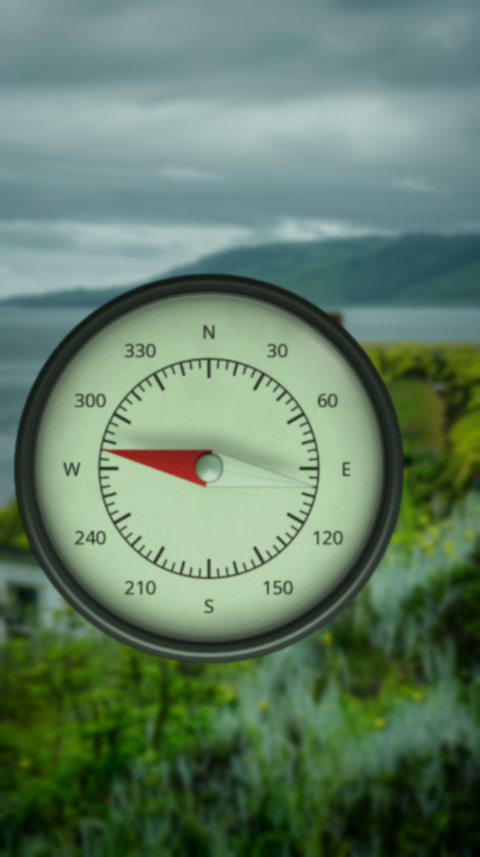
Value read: 280°
